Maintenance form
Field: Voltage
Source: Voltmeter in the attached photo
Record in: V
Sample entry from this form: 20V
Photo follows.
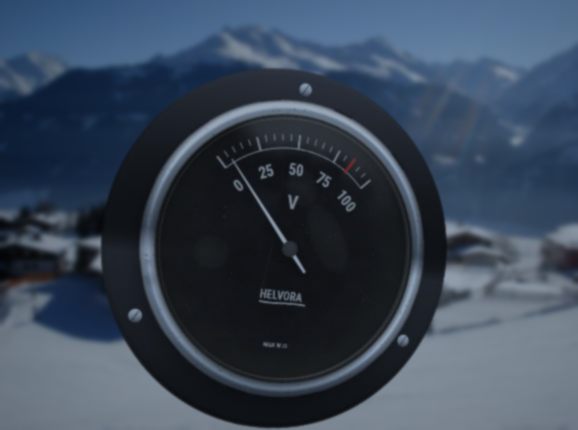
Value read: 5V
